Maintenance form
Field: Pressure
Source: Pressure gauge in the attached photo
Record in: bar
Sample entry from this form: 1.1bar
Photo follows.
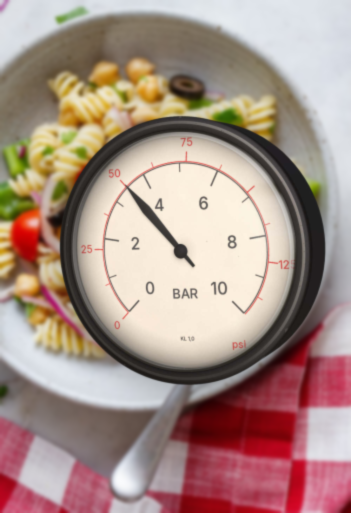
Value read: 3.5bar
